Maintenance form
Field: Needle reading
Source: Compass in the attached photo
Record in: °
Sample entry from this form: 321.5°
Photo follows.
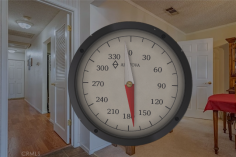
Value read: 172.5°
